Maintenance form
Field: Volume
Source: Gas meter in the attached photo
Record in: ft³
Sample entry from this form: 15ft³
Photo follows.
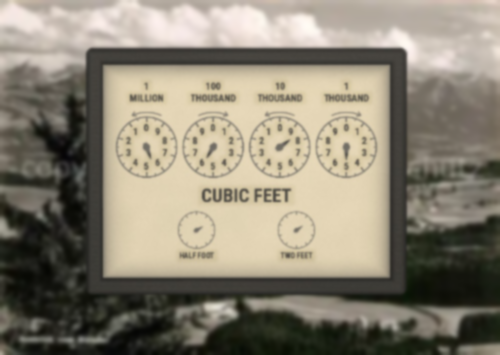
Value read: 558500ft³
